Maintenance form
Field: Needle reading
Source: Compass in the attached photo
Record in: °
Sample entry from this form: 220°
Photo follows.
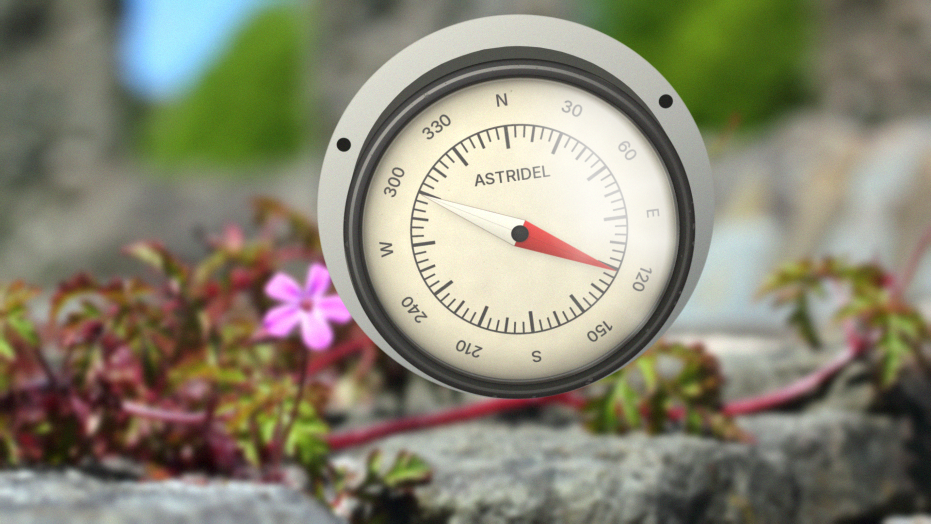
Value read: 120°
